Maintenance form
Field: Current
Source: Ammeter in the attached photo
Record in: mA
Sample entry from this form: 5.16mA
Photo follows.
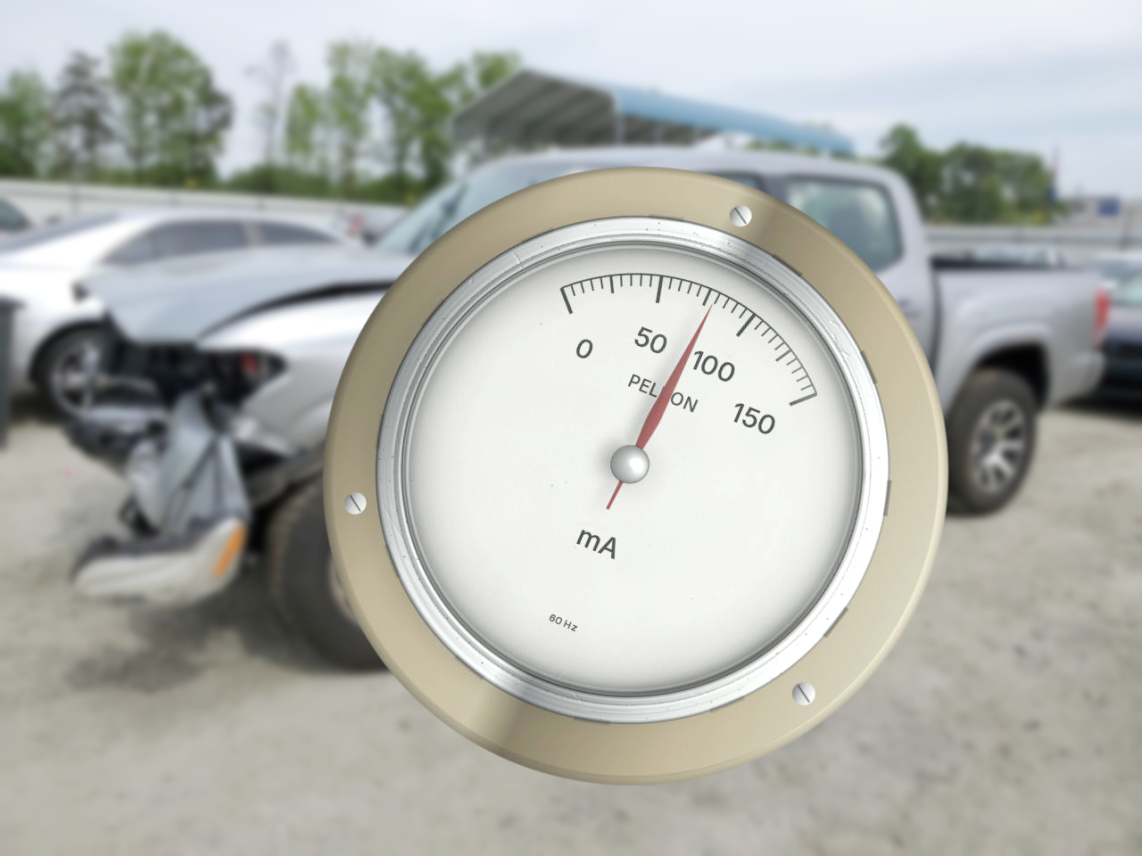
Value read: 80mA
